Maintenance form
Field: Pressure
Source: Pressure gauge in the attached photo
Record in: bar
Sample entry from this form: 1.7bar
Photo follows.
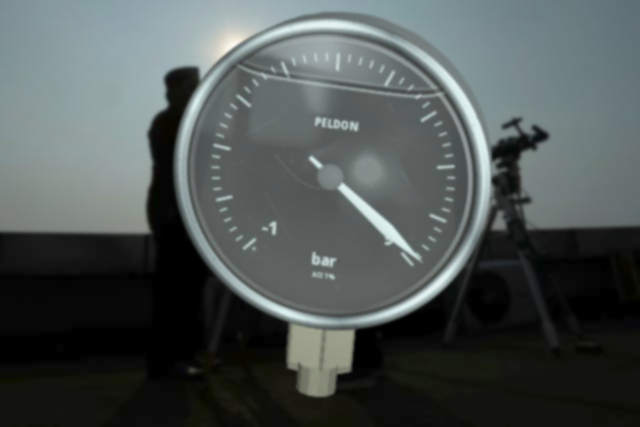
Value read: 8.8bar
